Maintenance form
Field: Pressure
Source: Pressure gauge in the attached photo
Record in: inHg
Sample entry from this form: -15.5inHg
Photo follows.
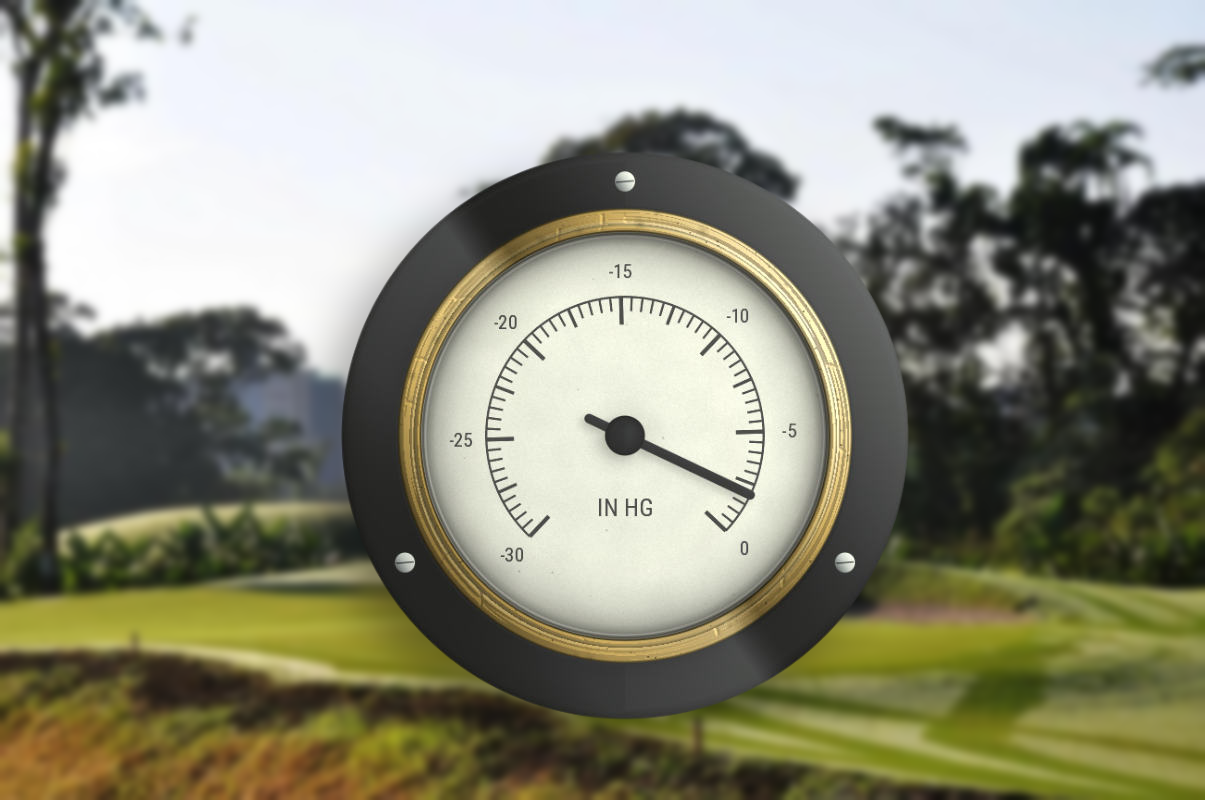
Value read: -2inHg
